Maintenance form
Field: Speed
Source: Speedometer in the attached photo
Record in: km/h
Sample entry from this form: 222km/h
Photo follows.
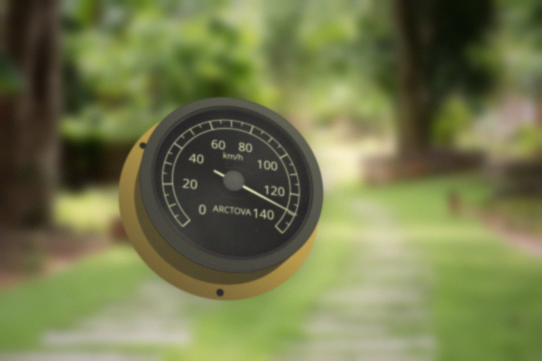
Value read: 130km/h
